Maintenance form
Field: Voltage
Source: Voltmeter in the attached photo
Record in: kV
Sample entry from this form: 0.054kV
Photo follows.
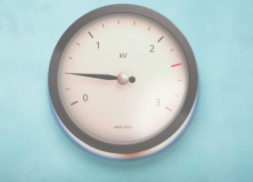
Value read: 0.4kV
